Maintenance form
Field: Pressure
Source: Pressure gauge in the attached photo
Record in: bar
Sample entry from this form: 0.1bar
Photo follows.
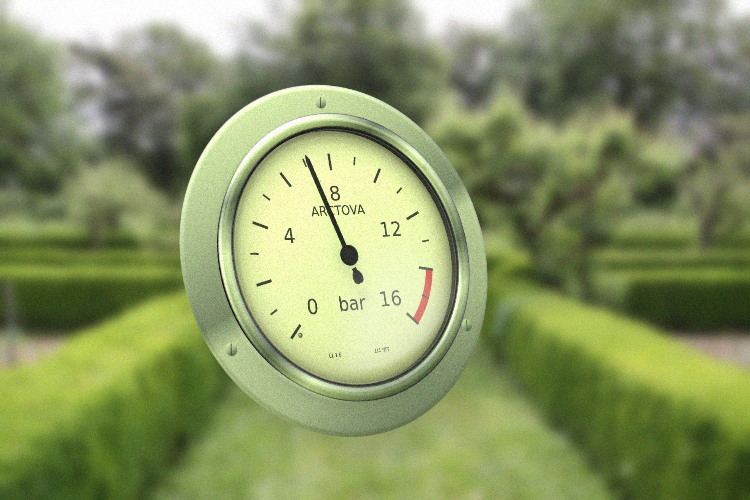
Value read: 7bar
